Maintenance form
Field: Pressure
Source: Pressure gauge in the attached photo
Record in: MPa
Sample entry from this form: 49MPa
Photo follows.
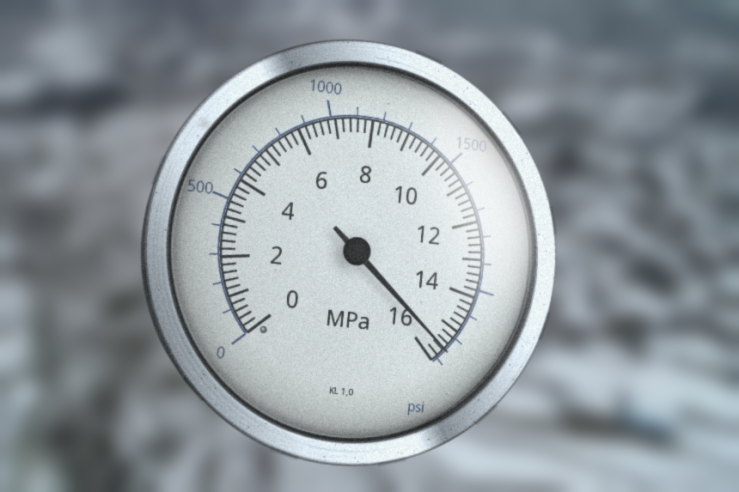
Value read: 15.6MPa
